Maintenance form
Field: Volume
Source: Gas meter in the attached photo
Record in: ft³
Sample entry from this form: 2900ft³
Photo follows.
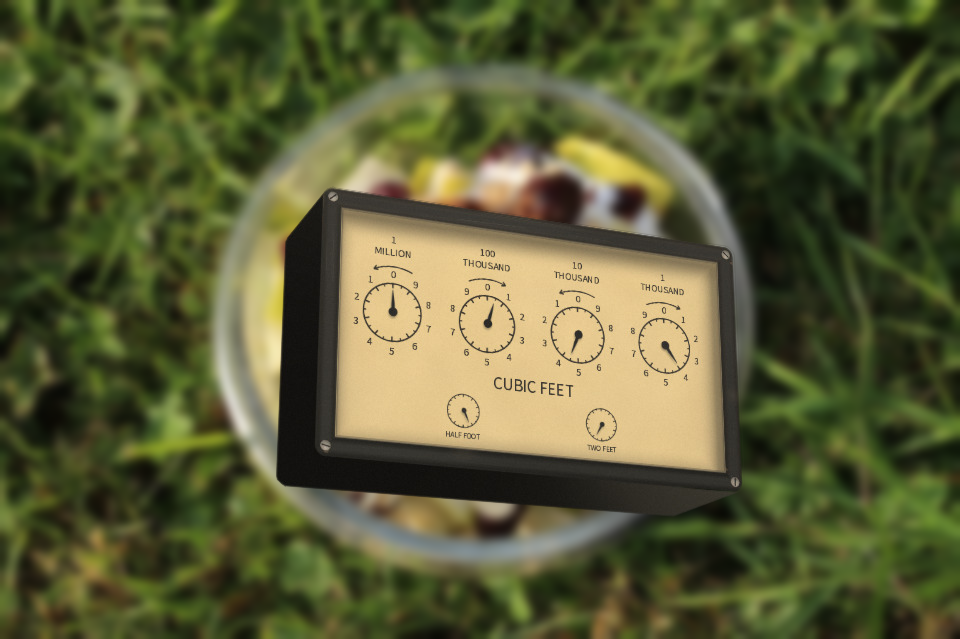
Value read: 4400ft³
